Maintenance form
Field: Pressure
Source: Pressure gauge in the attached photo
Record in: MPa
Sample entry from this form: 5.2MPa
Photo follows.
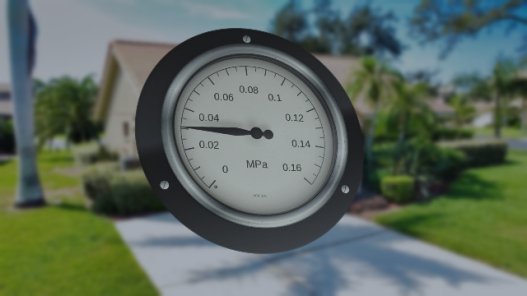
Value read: 0.03MPa
